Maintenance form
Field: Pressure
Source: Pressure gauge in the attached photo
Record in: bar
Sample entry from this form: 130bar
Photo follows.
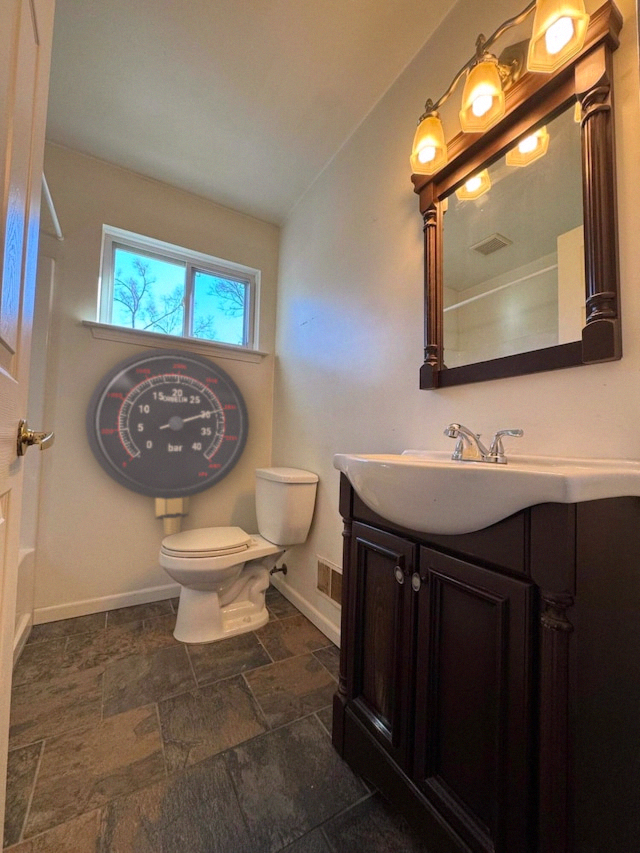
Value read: 30bar
